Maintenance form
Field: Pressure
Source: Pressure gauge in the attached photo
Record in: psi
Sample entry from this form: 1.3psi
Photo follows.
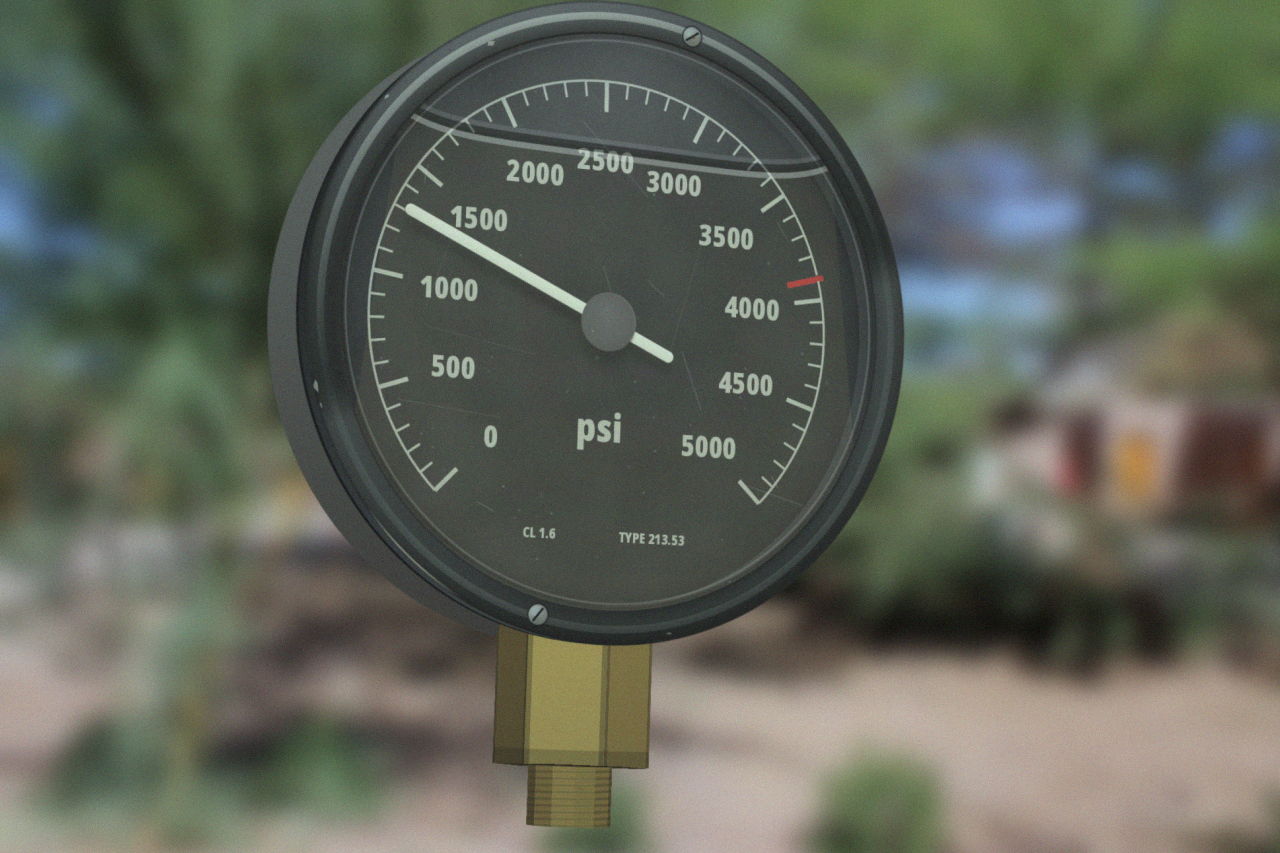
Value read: 1300psi
